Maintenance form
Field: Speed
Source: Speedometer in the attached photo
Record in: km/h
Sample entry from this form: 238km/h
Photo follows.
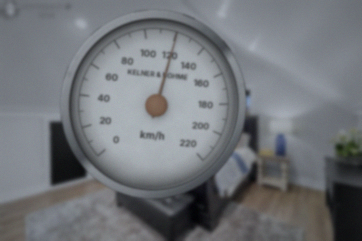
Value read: 120km/h
